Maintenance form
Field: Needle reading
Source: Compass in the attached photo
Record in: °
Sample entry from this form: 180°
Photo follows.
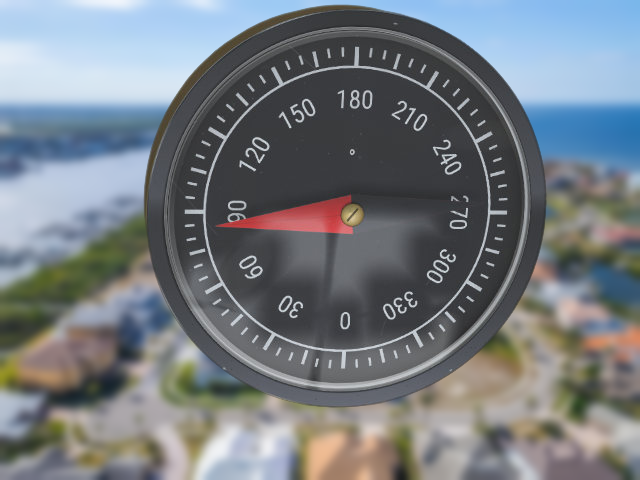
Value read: 85°
